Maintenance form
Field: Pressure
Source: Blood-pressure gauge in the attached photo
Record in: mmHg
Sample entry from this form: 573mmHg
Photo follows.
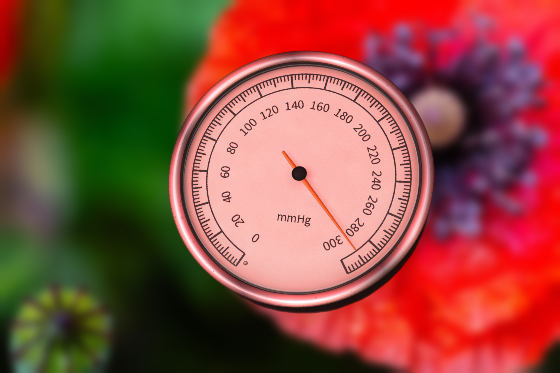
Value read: 290mmHg
